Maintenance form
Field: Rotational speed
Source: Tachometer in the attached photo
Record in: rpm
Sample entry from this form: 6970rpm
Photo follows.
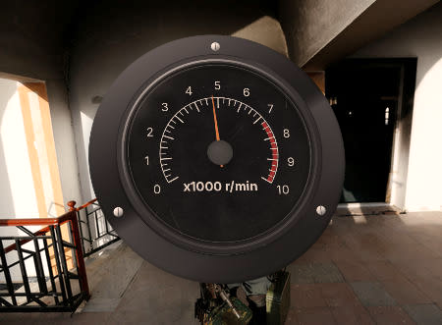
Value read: 4750rpm
